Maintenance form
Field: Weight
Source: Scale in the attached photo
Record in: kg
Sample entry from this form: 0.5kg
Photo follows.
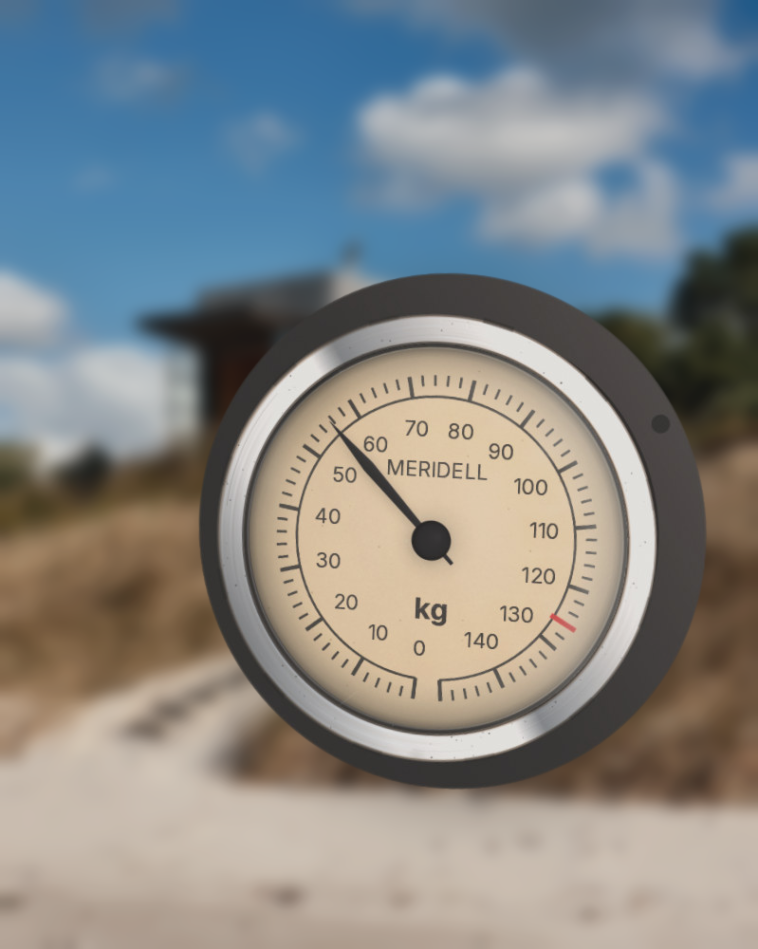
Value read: 56kg
